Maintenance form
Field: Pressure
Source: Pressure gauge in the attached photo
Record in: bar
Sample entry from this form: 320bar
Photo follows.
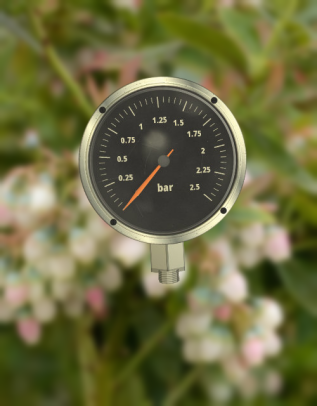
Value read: 0bar
